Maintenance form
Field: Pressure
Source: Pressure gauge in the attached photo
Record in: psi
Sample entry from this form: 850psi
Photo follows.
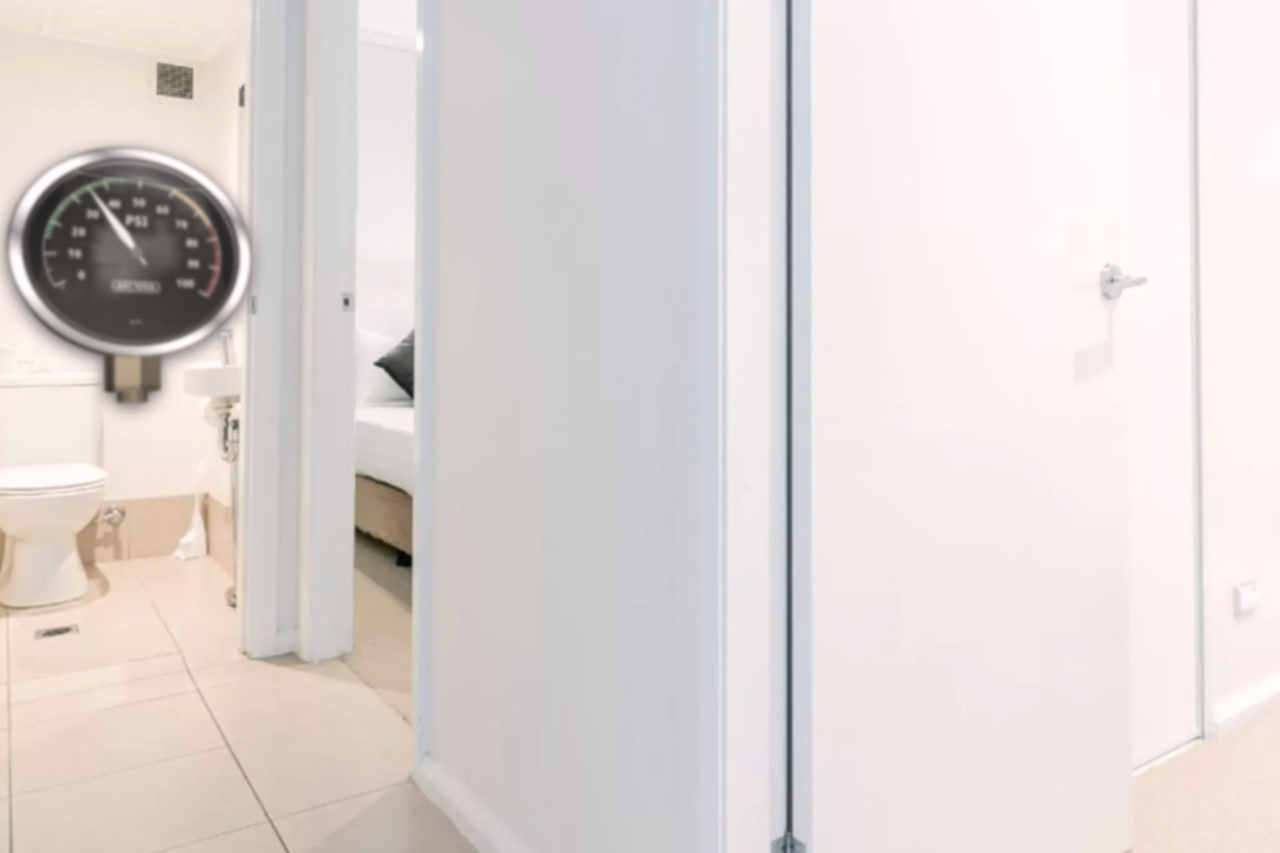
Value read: 35psi
